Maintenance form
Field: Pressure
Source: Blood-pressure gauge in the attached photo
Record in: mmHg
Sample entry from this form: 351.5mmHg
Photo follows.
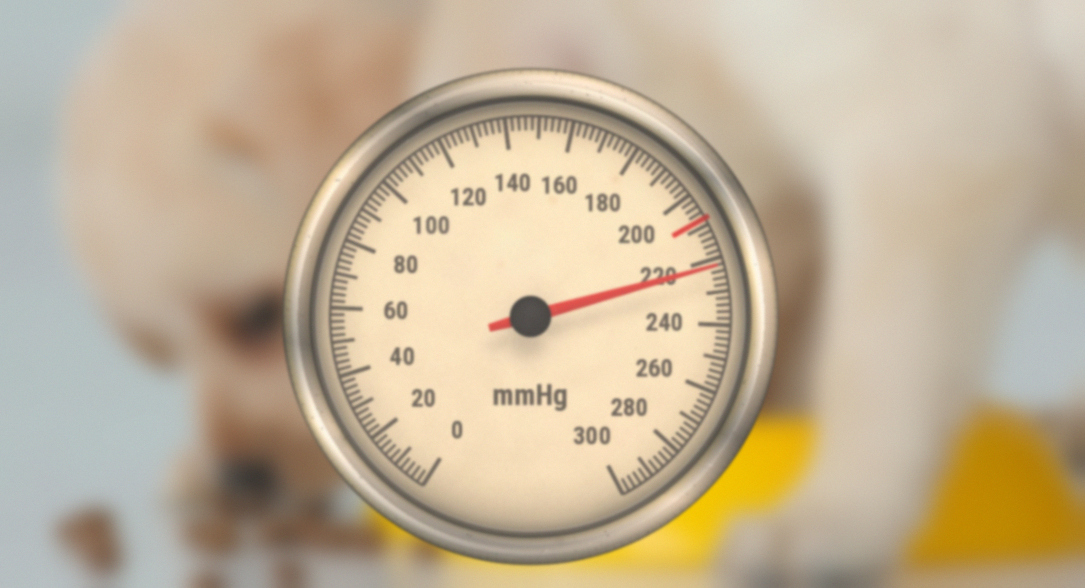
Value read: 222mmHg
